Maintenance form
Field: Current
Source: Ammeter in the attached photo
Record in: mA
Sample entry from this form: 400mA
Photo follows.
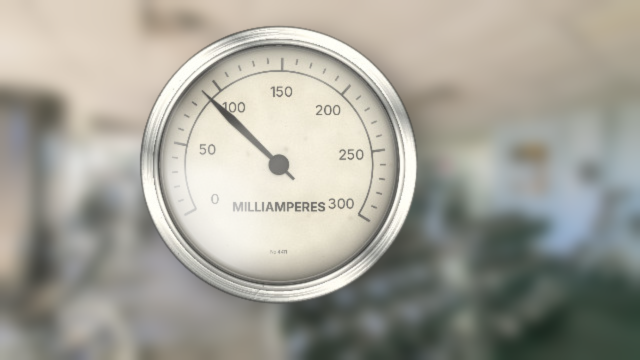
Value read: 90mA
